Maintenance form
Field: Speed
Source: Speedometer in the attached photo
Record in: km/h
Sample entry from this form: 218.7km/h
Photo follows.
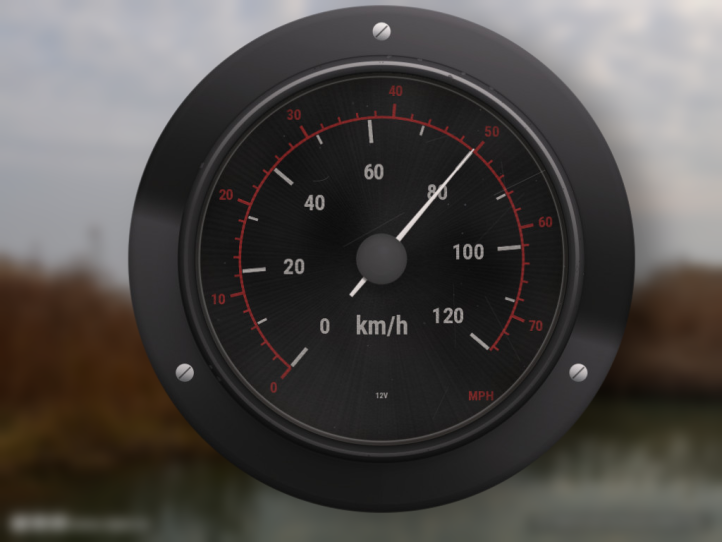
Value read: 80km/h
